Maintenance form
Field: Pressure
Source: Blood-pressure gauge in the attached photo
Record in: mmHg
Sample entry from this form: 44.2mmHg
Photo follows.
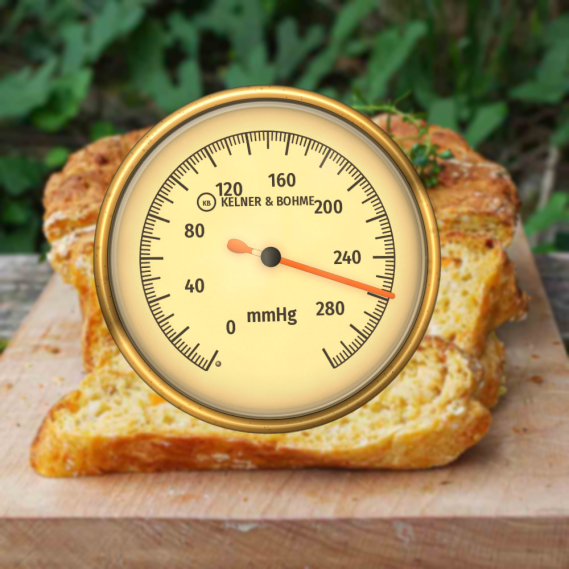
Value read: 258mmHg
